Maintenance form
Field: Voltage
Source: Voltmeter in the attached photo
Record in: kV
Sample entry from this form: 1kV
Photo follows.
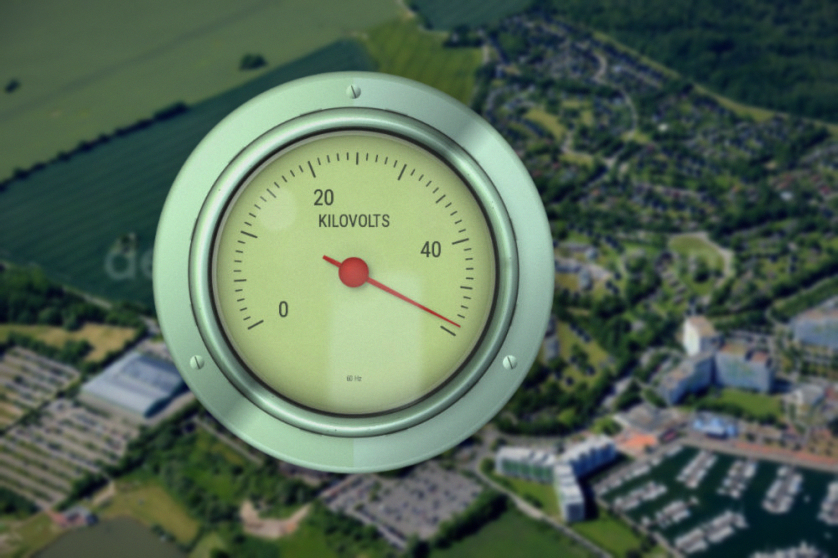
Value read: 49kV
